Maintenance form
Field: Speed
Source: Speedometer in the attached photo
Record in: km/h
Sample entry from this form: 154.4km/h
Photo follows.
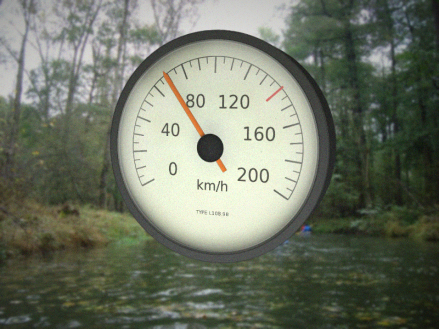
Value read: 70km/h
